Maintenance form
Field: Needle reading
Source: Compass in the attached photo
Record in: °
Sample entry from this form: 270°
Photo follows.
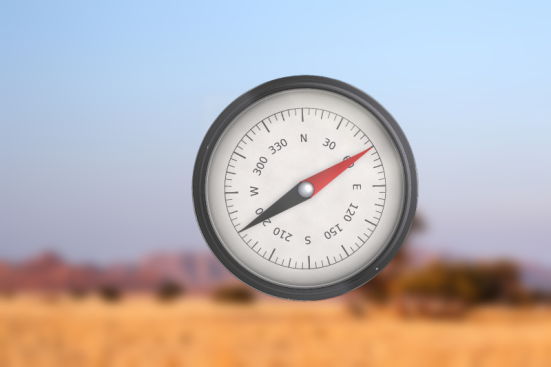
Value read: 60°
